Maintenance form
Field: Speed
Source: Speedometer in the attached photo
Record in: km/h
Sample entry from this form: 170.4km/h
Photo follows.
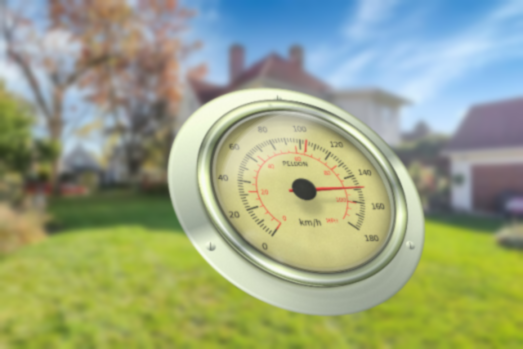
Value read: 150km/h
